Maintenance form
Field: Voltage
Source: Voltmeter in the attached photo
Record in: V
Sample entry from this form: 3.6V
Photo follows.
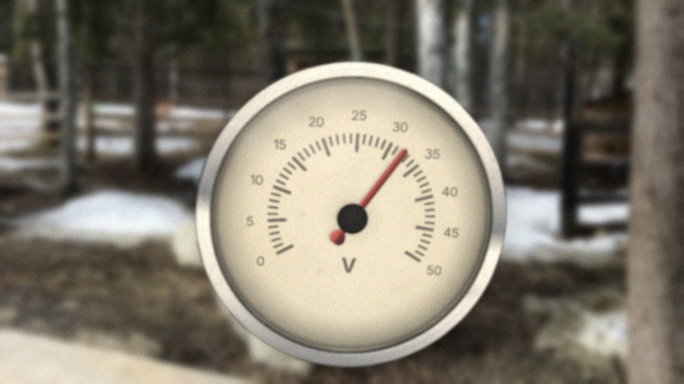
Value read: 32V
